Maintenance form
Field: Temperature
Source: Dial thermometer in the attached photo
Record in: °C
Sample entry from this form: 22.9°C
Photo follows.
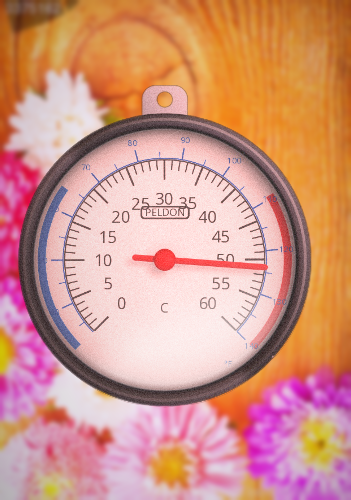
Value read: 51°C
